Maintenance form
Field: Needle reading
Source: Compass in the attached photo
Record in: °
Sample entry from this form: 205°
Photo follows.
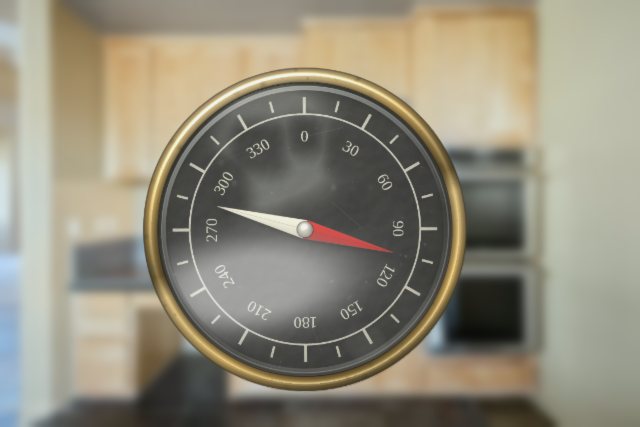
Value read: 105°
